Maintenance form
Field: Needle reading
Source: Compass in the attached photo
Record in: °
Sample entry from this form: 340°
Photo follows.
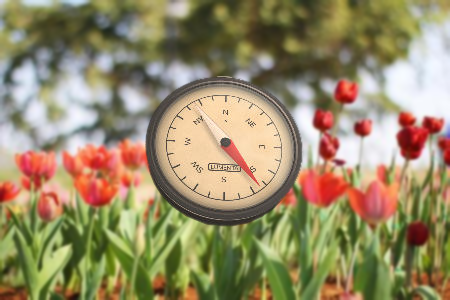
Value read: 142.5°
